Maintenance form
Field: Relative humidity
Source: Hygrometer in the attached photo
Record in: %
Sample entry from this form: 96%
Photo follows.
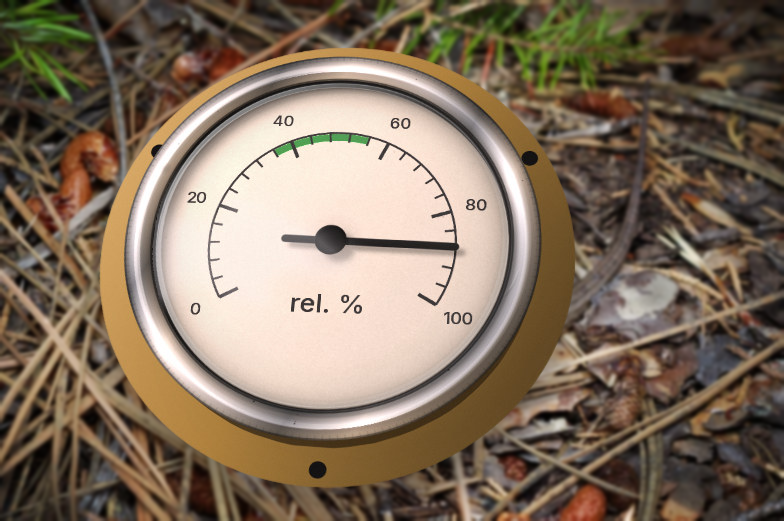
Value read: 88%
